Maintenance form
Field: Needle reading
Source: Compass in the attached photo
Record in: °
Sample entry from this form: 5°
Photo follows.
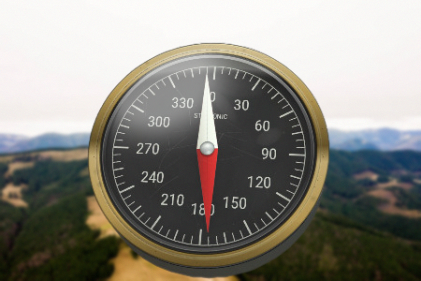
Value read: 175°
